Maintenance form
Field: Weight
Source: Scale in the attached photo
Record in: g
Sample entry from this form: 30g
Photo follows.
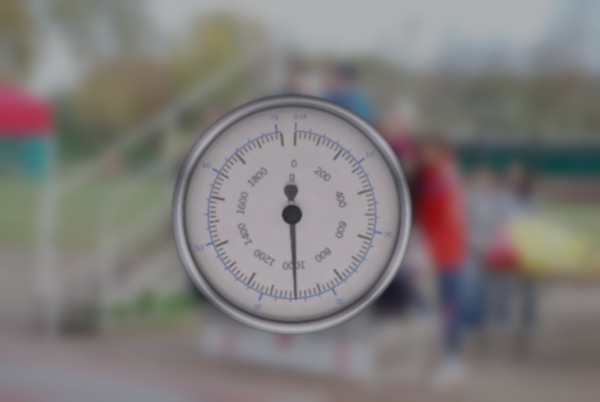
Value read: 1000g
